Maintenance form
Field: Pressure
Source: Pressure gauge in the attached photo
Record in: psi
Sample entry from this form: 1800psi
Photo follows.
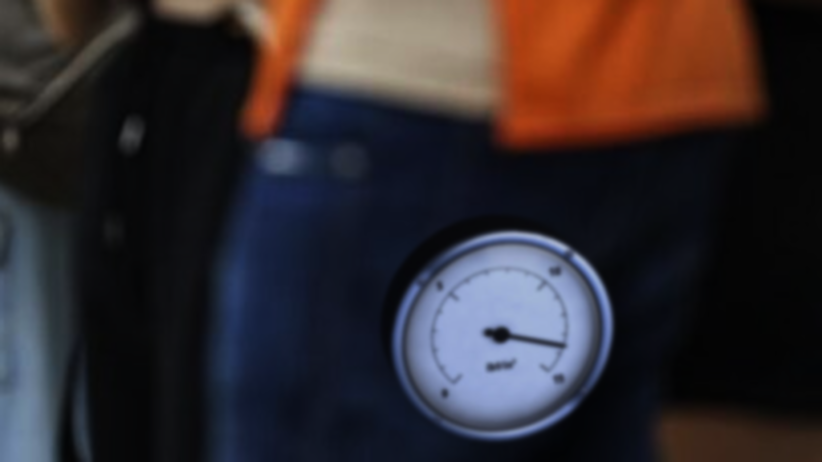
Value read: 13.5psi
